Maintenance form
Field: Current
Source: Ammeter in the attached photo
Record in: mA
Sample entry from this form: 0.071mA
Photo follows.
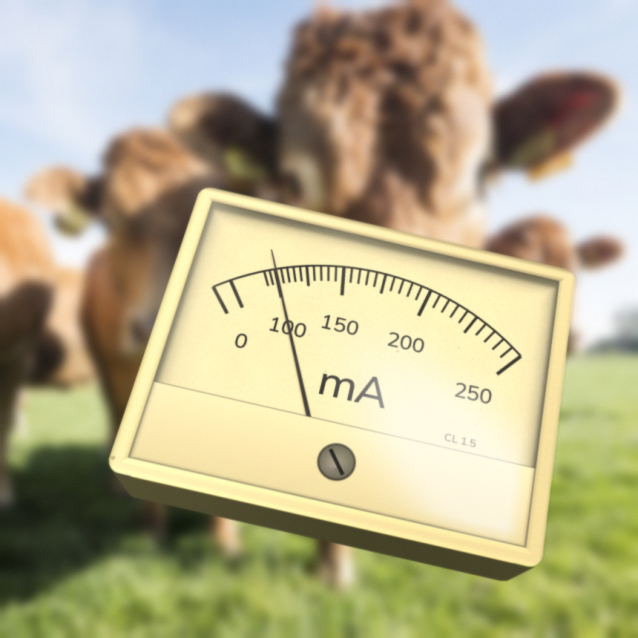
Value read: 100mA
